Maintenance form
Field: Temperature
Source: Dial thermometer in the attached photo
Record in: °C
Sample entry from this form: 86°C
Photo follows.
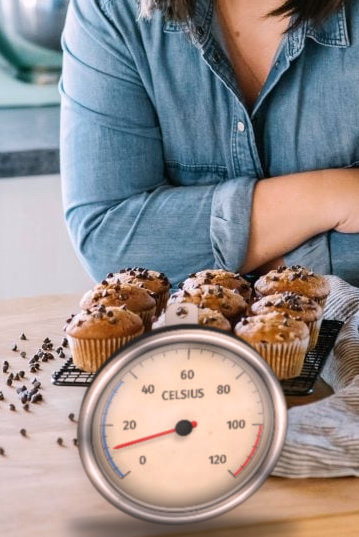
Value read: 12°C
